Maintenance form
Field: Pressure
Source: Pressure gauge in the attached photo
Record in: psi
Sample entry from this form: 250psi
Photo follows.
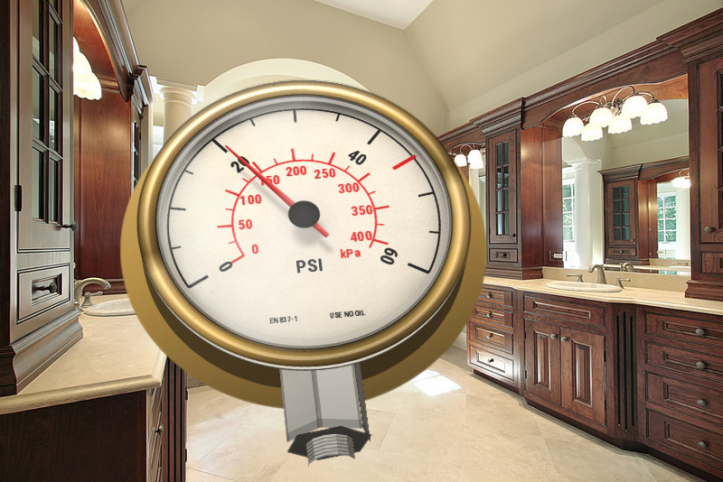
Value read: 20psi
